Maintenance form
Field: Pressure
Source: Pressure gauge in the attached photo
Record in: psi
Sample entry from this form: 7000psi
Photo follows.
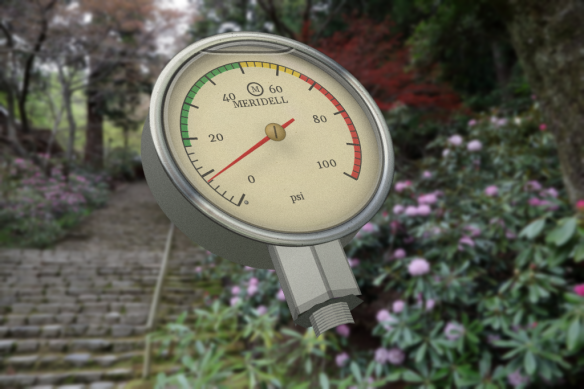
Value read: 8psi
